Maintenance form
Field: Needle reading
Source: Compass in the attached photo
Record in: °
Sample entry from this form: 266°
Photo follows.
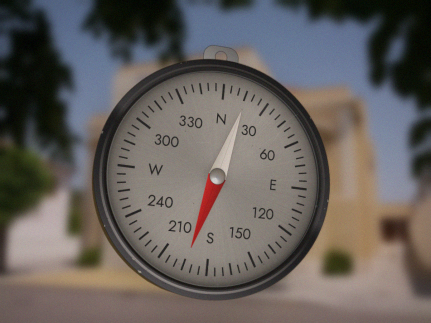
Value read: 195°
